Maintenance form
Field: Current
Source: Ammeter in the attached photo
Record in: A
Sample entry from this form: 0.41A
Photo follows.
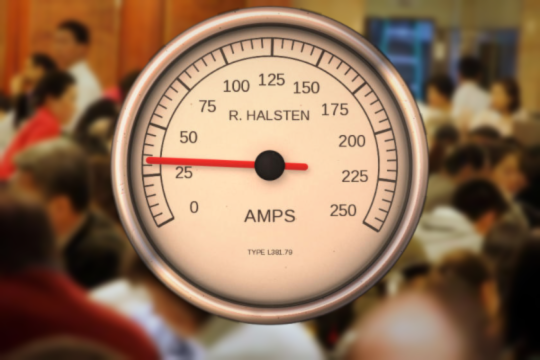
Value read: 32.5A
